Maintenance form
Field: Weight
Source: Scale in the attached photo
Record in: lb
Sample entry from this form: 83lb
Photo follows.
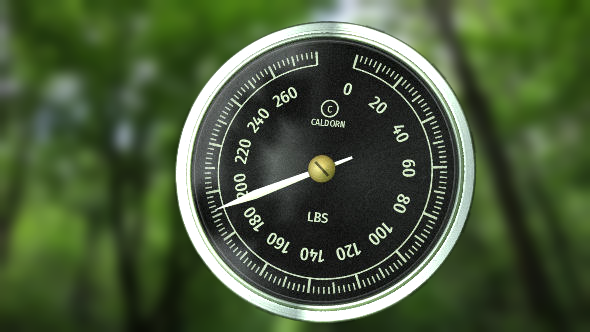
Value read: 192lb
